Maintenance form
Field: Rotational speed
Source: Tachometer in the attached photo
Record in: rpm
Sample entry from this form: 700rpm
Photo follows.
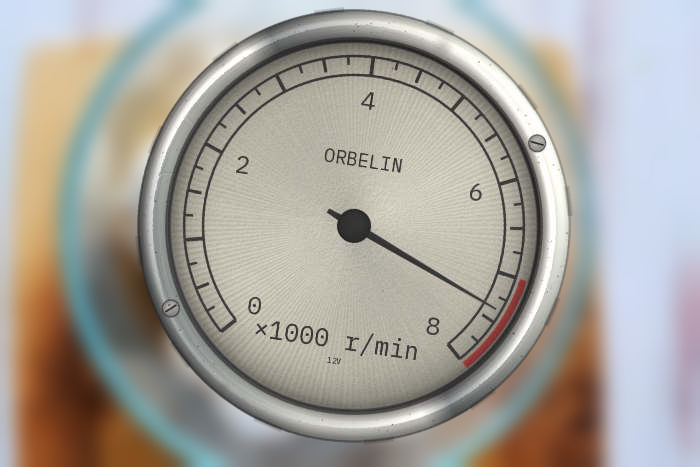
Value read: 7375rpm
